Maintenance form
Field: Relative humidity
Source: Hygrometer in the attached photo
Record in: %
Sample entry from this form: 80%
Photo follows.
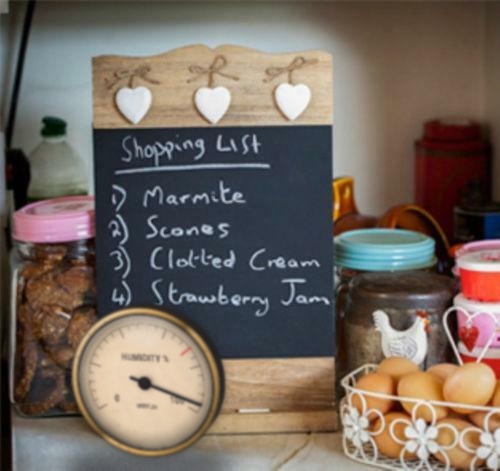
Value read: 96%
